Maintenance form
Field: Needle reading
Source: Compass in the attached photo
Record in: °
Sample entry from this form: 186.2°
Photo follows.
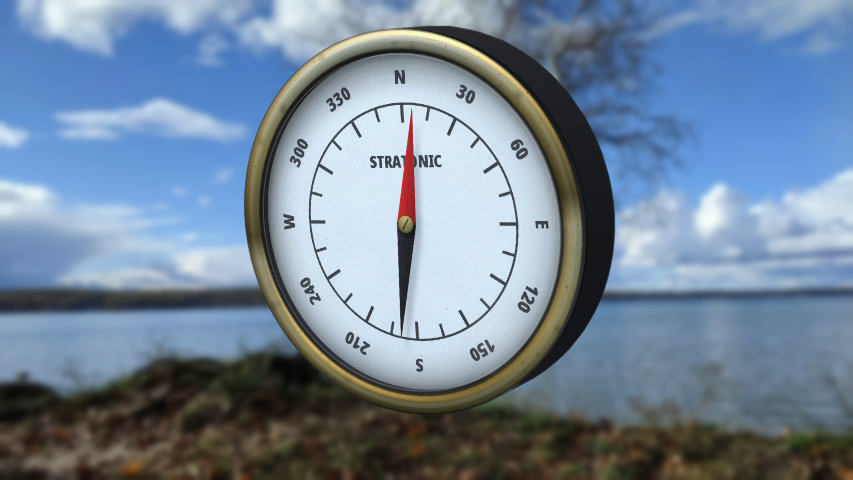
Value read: 7.5°
